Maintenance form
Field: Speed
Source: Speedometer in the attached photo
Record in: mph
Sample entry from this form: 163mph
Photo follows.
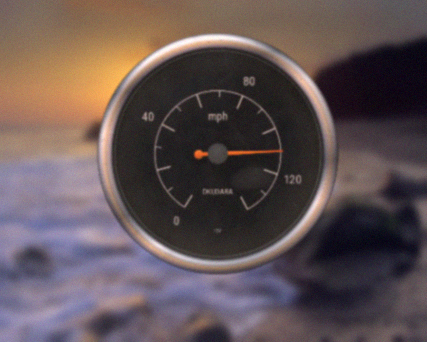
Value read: 110mph
